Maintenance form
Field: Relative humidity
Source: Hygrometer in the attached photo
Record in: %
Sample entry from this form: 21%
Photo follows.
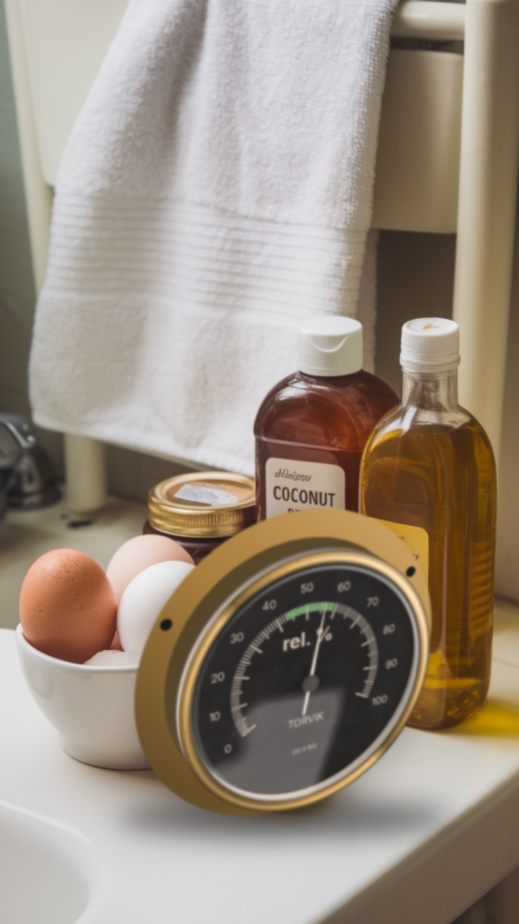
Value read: 55%
